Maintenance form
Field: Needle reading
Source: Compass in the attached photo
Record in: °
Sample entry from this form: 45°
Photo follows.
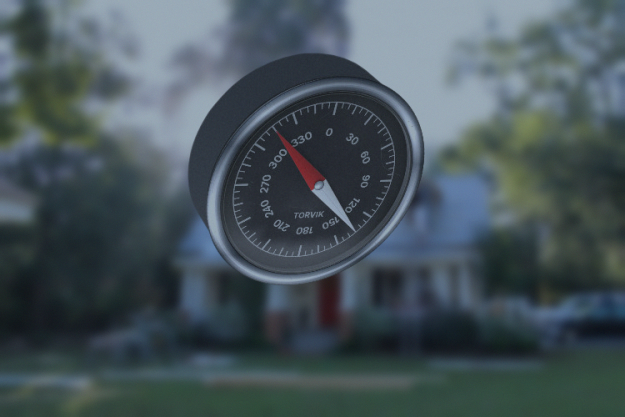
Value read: 315°
